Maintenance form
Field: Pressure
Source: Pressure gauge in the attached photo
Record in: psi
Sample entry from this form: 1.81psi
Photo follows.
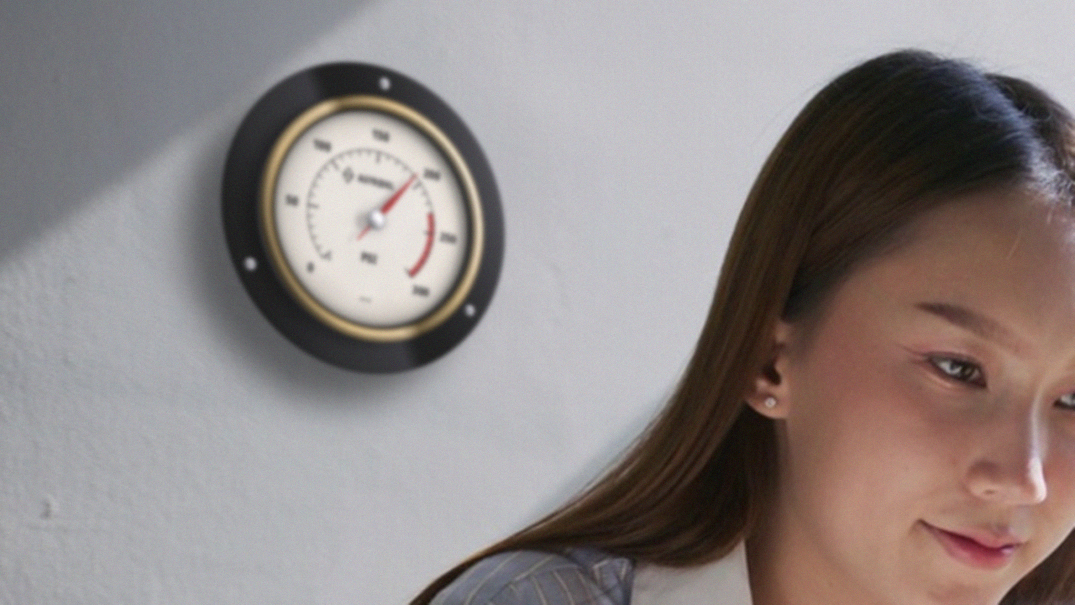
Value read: 190psi
